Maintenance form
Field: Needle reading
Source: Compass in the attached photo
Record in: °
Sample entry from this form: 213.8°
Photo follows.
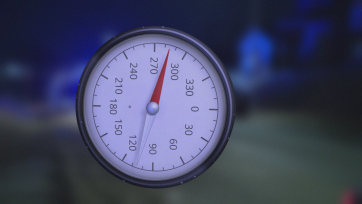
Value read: 285°
